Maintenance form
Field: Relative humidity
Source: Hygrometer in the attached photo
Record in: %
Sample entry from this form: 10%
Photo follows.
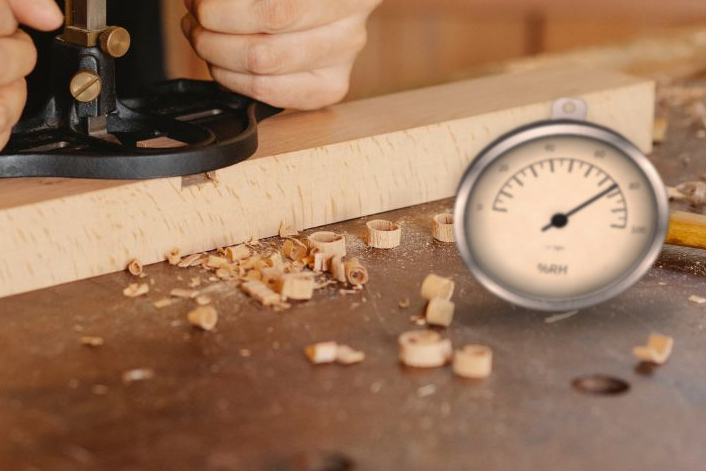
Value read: 75%
